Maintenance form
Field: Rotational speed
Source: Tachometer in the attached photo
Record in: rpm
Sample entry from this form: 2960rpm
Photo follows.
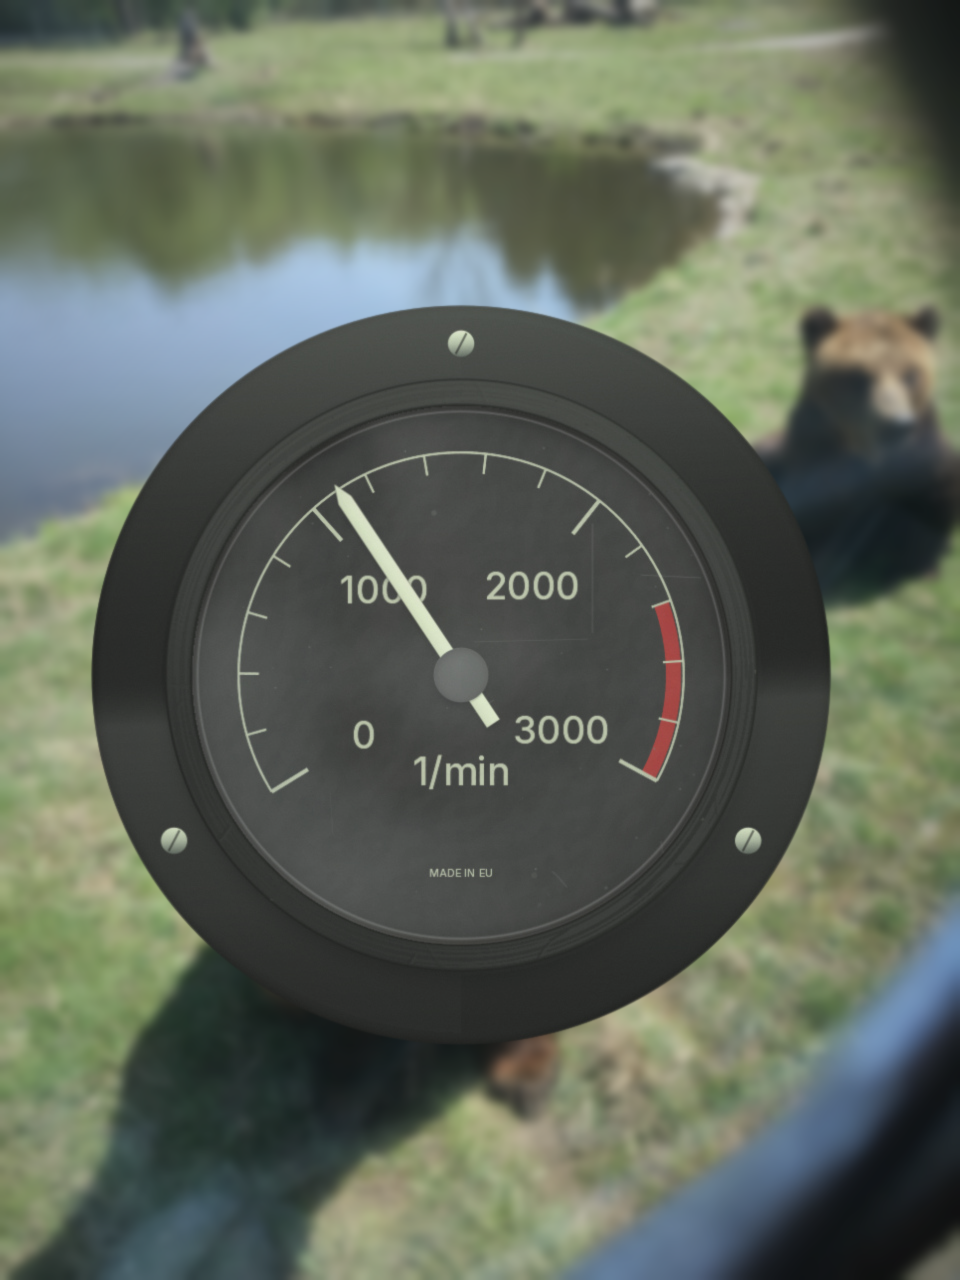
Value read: 1100rpm
